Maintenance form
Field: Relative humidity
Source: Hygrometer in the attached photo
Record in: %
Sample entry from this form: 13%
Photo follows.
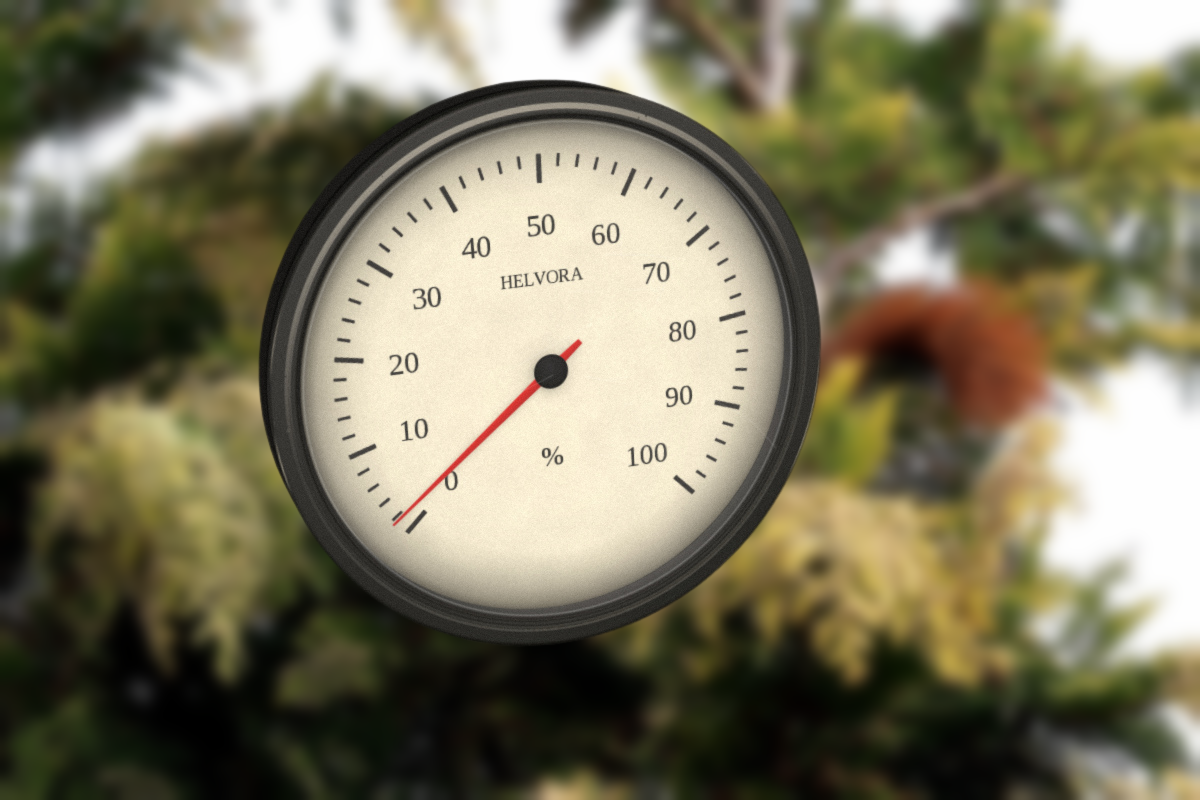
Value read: 2%
